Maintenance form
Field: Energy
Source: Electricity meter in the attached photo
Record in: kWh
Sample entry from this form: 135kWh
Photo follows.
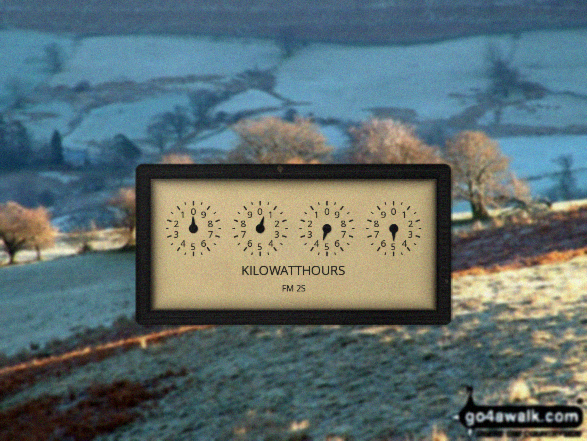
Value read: 45kWh
